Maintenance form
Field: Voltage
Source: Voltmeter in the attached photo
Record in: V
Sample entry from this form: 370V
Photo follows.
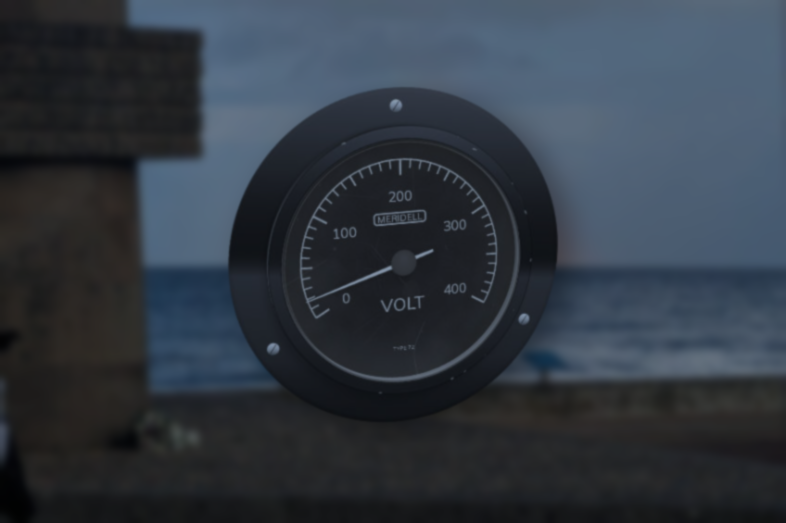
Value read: 20V
